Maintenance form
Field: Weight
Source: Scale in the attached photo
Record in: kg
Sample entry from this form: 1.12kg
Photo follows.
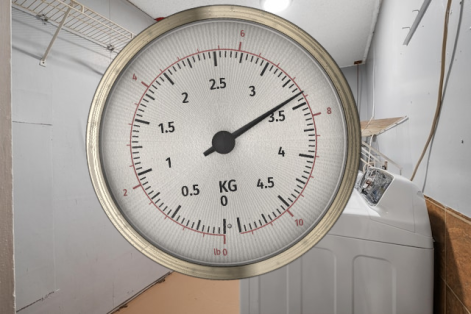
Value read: 3.4kg
